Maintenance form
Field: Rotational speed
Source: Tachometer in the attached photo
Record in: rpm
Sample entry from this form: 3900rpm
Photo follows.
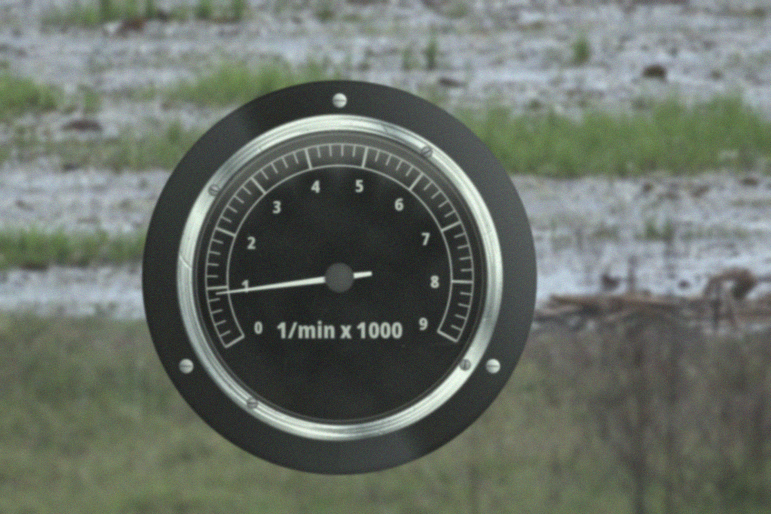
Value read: 900rpm
